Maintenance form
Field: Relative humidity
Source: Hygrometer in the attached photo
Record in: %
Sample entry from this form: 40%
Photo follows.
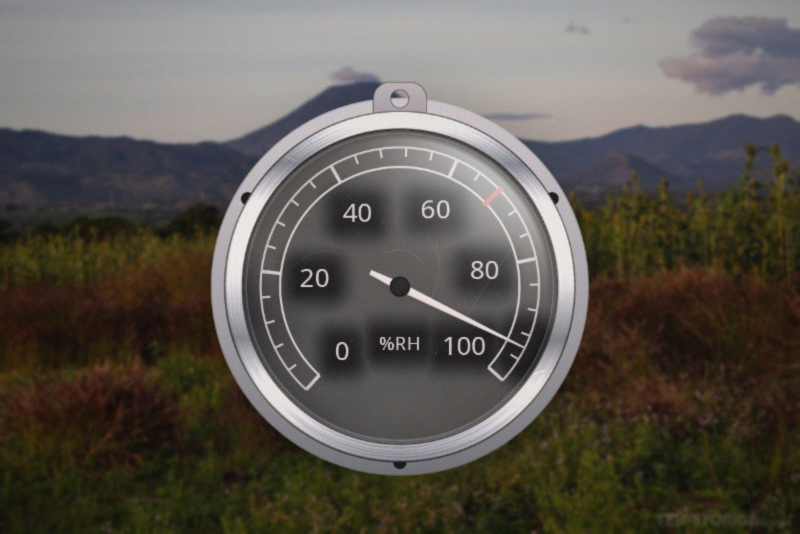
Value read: 94%
